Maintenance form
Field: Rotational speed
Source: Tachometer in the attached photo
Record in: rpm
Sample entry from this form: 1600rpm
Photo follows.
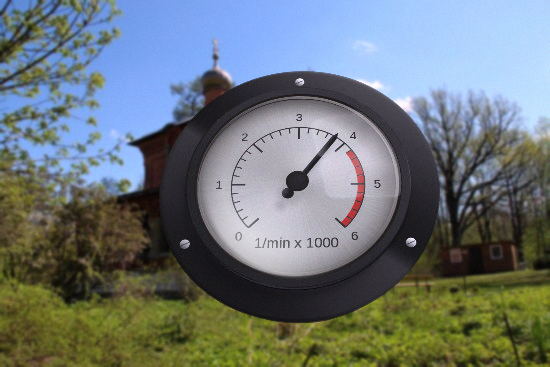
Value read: 3800rpm
